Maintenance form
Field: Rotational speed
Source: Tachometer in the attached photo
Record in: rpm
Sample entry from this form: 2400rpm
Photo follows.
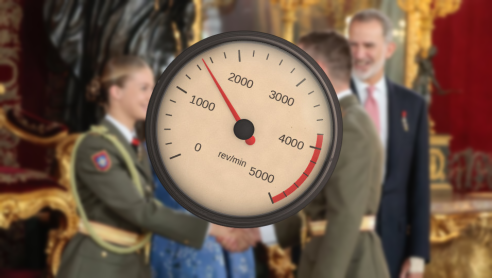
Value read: 1500rpm
